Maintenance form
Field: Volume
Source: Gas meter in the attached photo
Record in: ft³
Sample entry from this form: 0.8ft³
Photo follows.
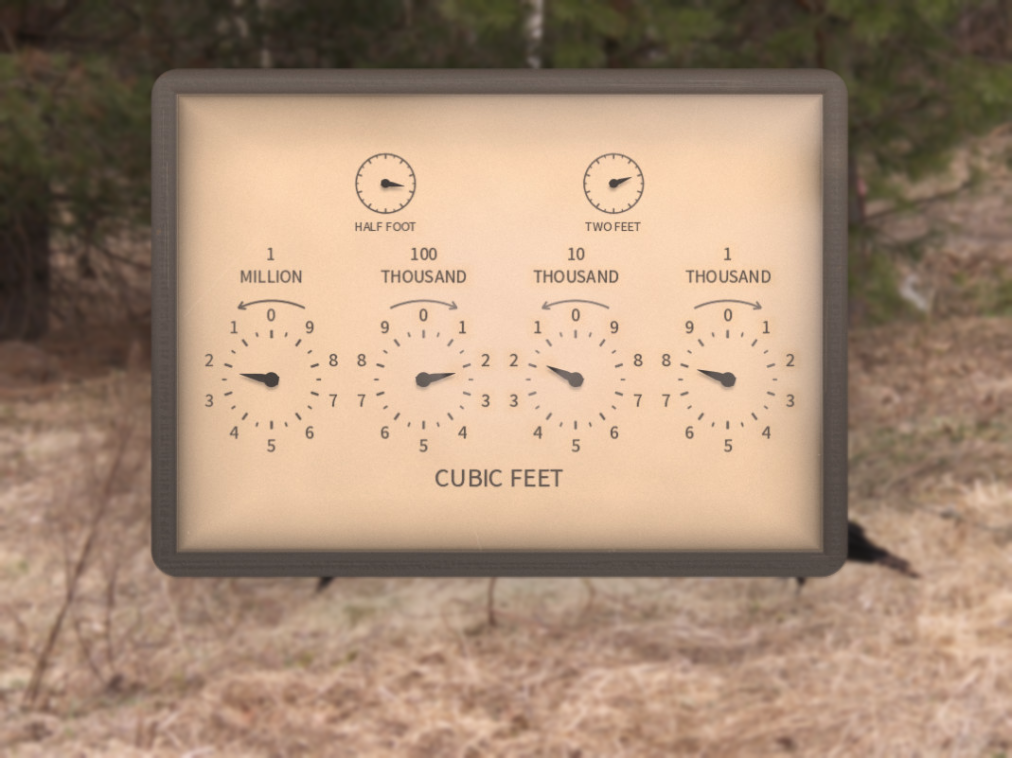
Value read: 221800ft³
